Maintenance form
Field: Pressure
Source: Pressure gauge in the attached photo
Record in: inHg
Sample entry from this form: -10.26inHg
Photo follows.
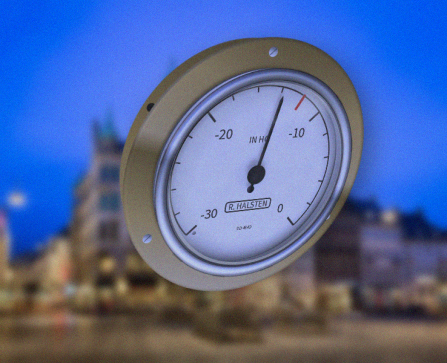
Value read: -14inHg
